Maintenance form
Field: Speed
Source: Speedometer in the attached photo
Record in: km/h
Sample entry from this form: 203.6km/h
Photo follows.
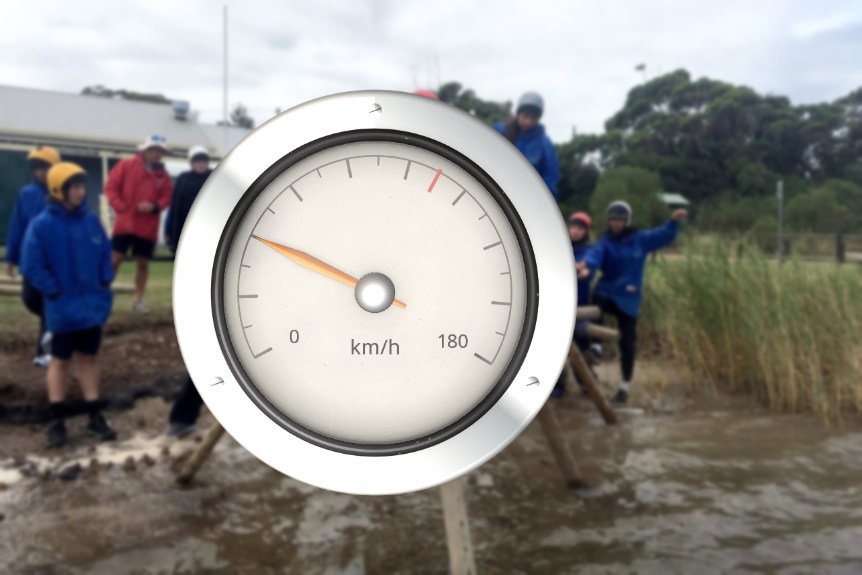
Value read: 40km/h
